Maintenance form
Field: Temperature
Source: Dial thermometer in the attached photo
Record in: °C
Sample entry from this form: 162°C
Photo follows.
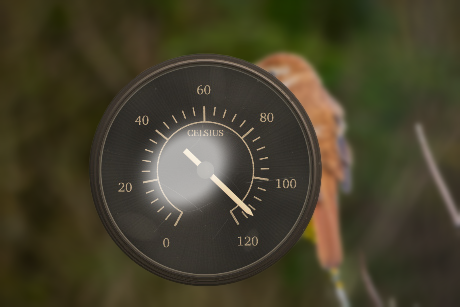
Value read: 114°C
